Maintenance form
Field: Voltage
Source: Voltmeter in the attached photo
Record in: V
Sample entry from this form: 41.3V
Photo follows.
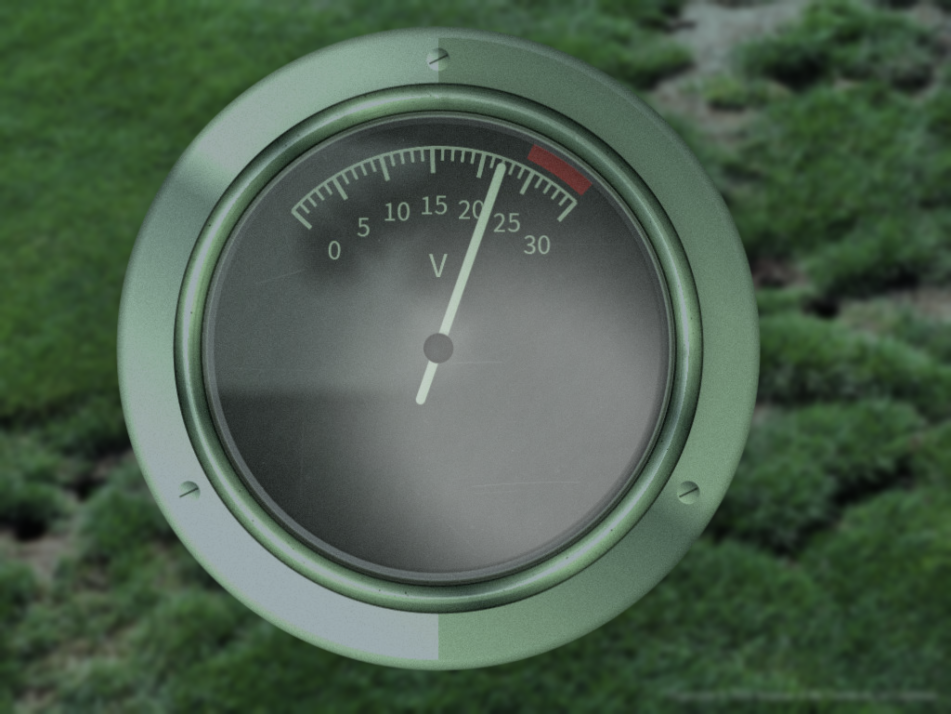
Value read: 22V
